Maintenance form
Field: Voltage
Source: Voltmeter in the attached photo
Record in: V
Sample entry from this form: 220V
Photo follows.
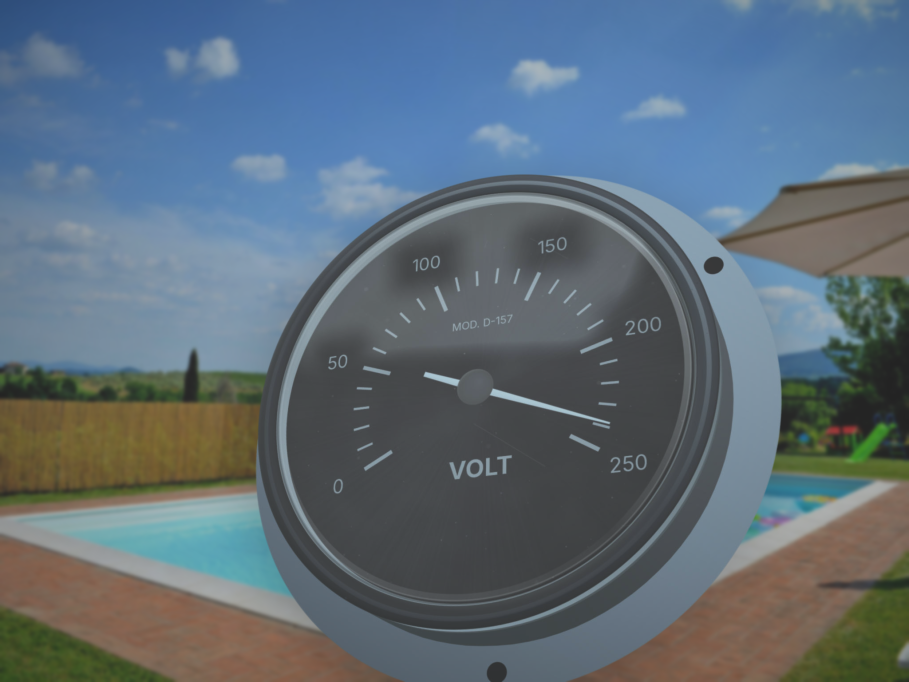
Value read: 240V
